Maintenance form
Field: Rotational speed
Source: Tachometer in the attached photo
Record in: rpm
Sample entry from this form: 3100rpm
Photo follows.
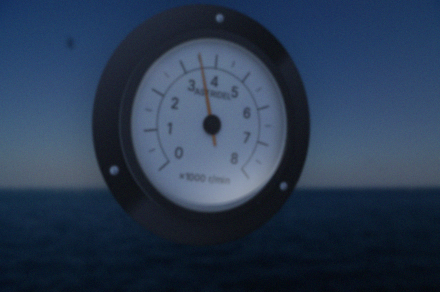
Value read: 3500rpm
